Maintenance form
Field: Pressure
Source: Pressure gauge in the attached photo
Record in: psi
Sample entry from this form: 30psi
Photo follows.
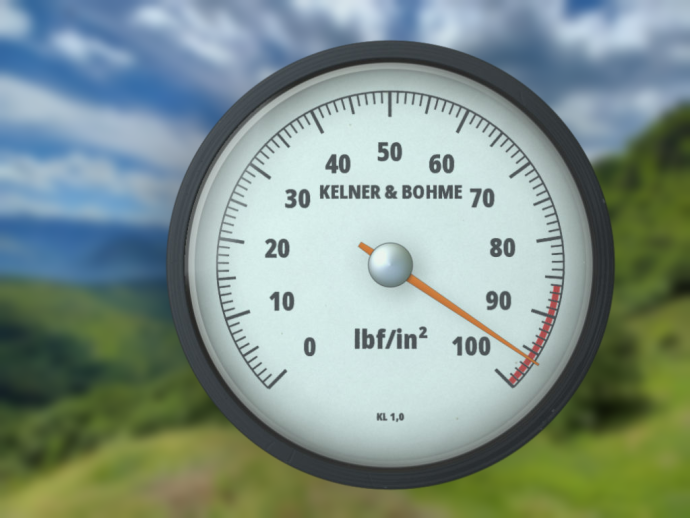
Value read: 96psi
